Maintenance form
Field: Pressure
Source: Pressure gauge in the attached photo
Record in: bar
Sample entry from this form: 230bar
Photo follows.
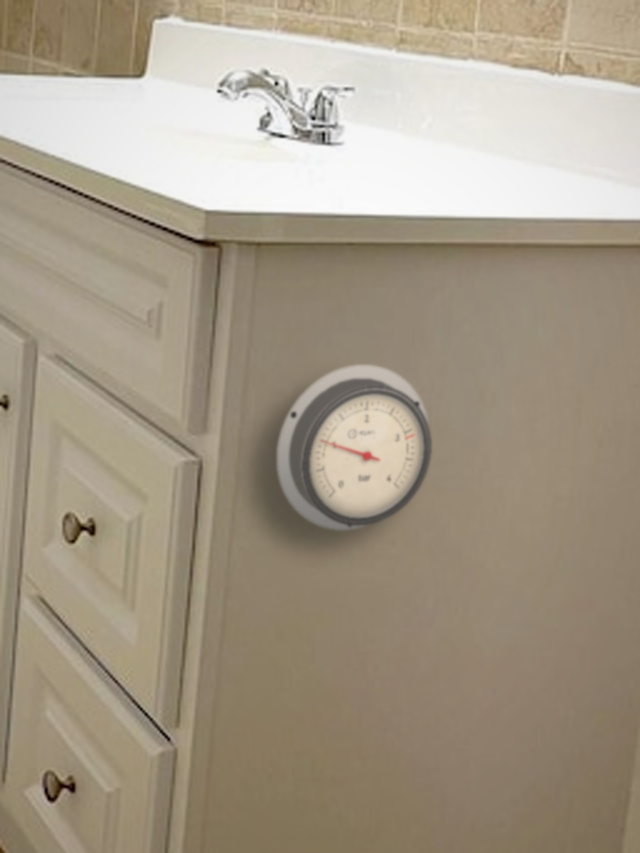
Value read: 1bar
